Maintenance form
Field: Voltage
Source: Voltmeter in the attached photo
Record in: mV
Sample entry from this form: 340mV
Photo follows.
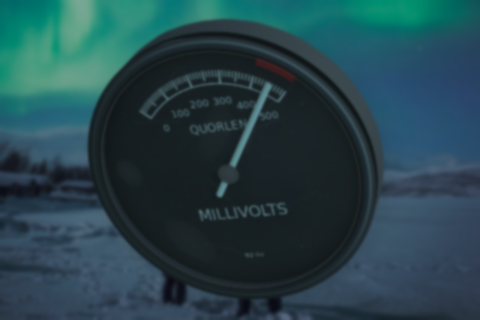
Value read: 450mV
